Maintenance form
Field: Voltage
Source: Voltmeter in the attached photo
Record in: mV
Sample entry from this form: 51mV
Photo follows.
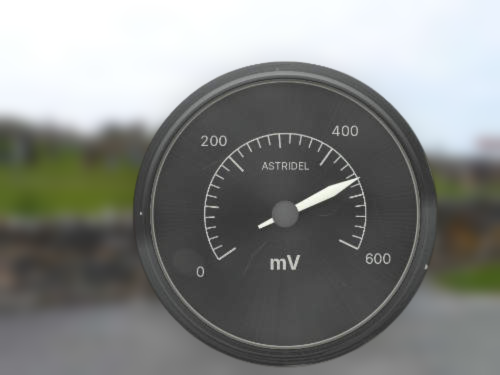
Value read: 470mV
